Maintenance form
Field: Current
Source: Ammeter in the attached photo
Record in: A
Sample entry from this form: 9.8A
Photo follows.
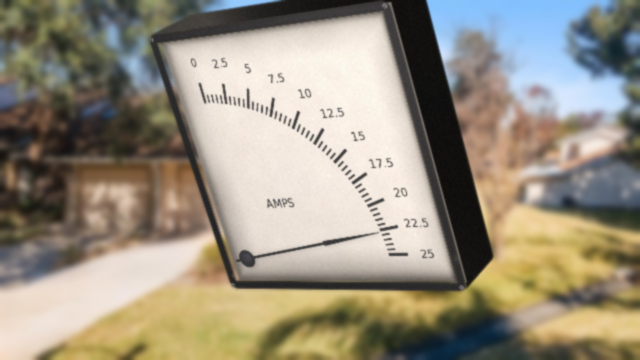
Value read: 22.5A
